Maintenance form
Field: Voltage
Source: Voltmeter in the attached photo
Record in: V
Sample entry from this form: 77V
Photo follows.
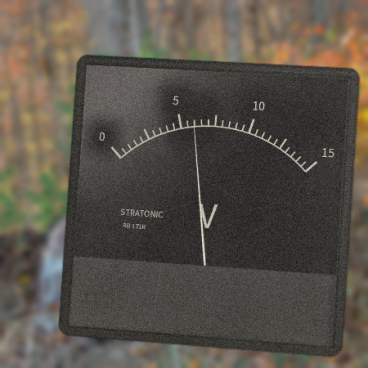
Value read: 6V
